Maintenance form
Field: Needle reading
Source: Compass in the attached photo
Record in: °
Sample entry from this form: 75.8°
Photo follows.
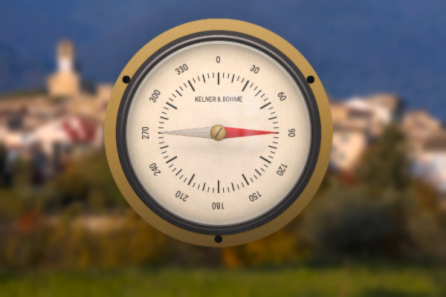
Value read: 90°
